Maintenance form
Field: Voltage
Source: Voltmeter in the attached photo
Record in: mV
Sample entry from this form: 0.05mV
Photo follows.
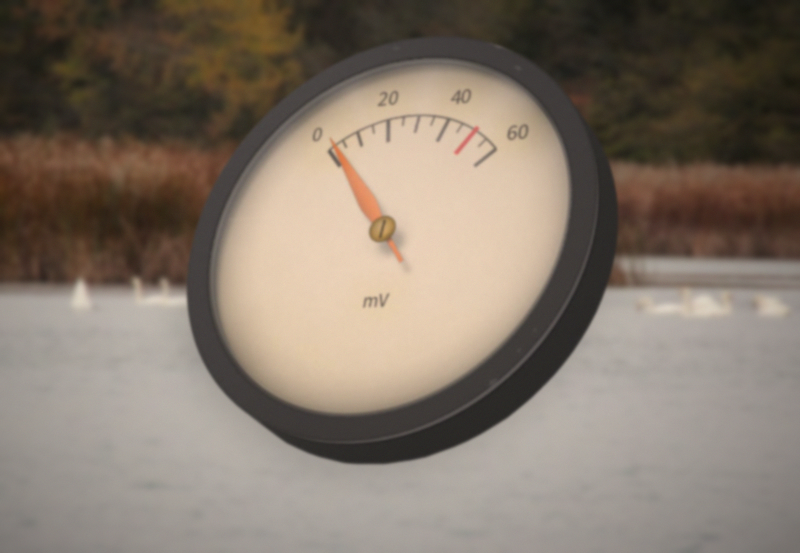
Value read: 2.5mV
